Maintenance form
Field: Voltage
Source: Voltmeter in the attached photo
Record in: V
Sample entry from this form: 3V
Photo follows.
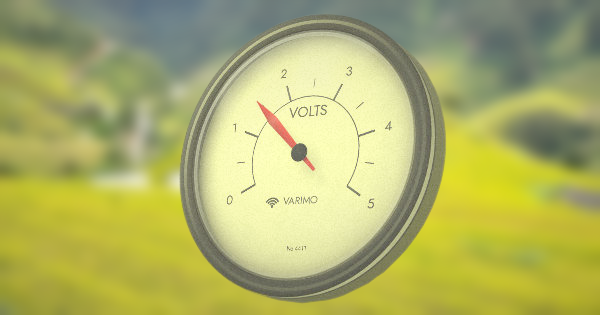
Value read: 1.5V
